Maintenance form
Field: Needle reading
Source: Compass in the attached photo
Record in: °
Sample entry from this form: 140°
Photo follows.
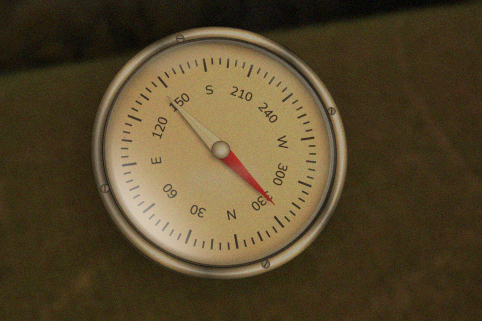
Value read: 325°
